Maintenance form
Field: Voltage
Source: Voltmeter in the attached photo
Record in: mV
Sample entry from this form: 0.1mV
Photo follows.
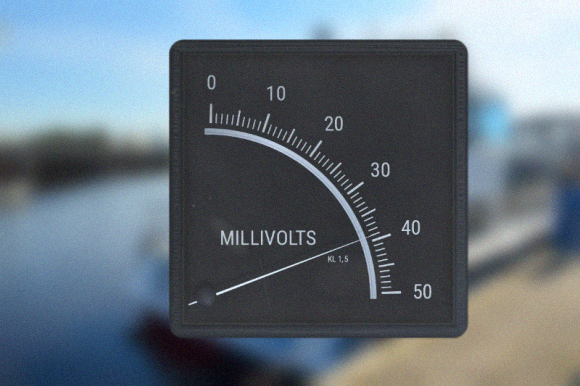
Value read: 39mV
